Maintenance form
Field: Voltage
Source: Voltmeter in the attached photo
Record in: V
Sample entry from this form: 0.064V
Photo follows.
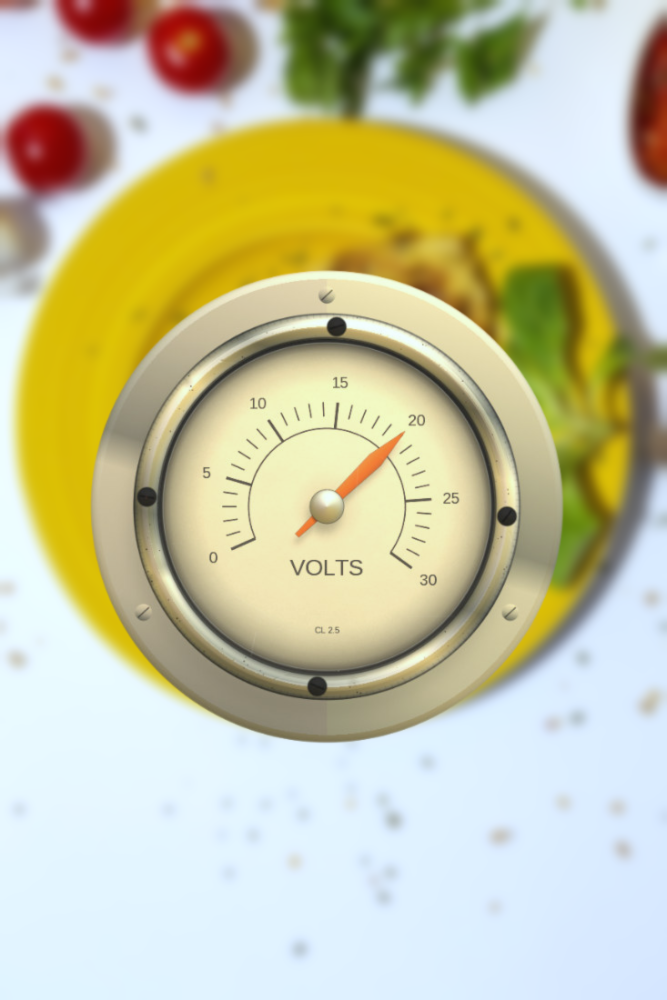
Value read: 20V
